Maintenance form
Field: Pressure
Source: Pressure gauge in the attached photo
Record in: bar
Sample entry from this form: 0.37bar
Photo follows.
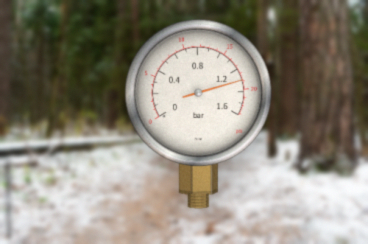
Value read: 1.3bar
